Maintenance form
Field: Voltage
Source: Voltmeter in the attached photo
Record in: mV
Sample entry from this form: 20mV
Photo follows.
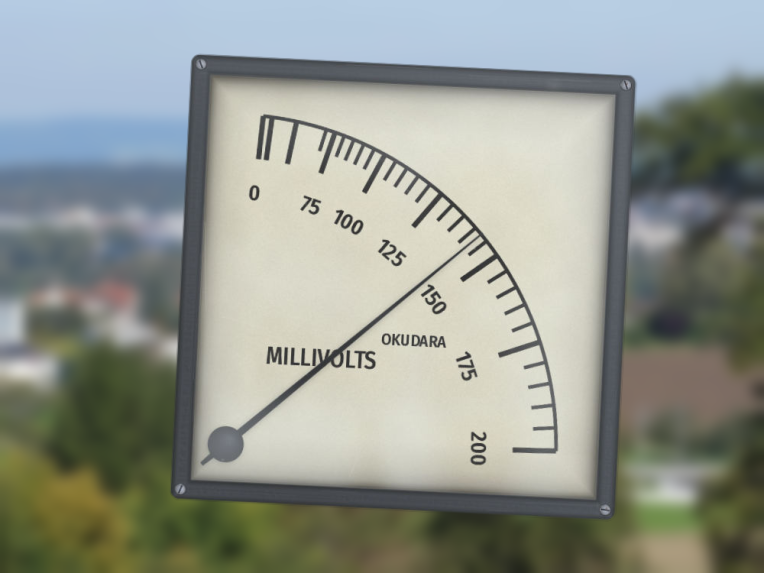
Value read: 142.5mV
